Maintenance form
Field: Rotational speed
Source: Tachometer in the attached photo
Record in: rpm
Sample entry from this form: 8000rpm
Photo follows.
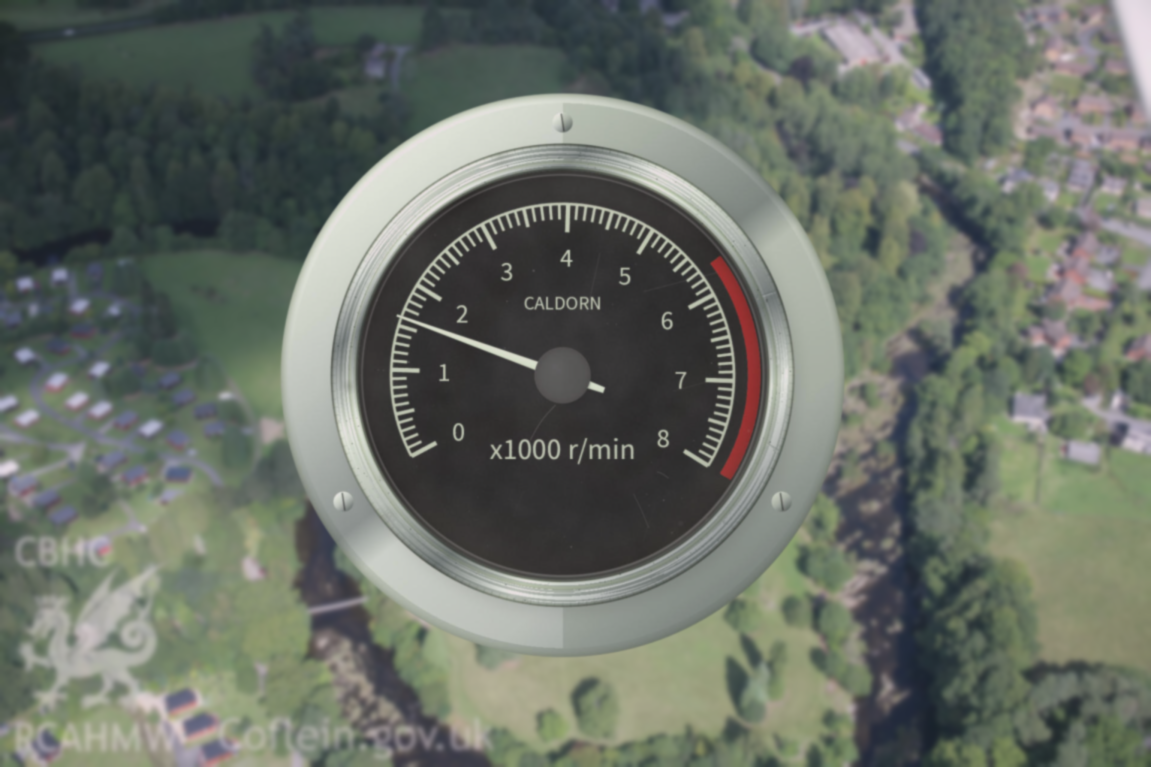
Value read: 1600rpm
